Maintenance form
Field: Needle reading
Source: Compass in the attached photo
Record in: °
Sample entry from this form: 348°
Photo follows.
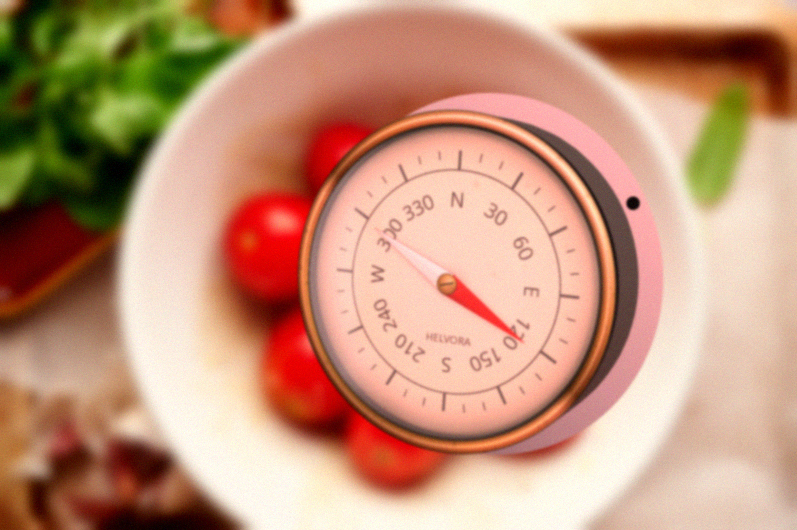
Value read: 120°
